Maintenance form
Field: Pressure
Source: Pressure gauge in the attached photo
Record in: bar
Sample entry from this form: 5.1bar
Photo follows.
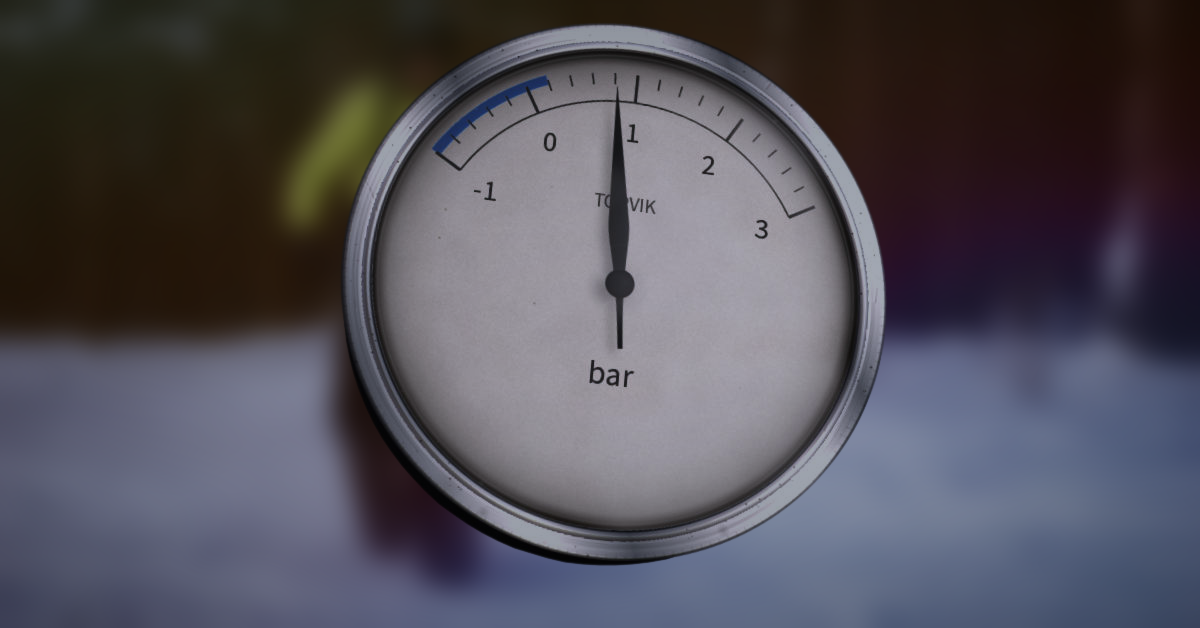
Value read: 0.8bar
